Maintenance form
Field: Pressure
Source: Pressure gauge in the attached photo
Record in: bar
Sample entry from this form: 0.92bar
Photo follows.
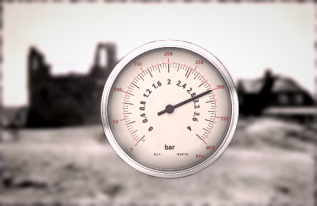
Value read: 3bar
